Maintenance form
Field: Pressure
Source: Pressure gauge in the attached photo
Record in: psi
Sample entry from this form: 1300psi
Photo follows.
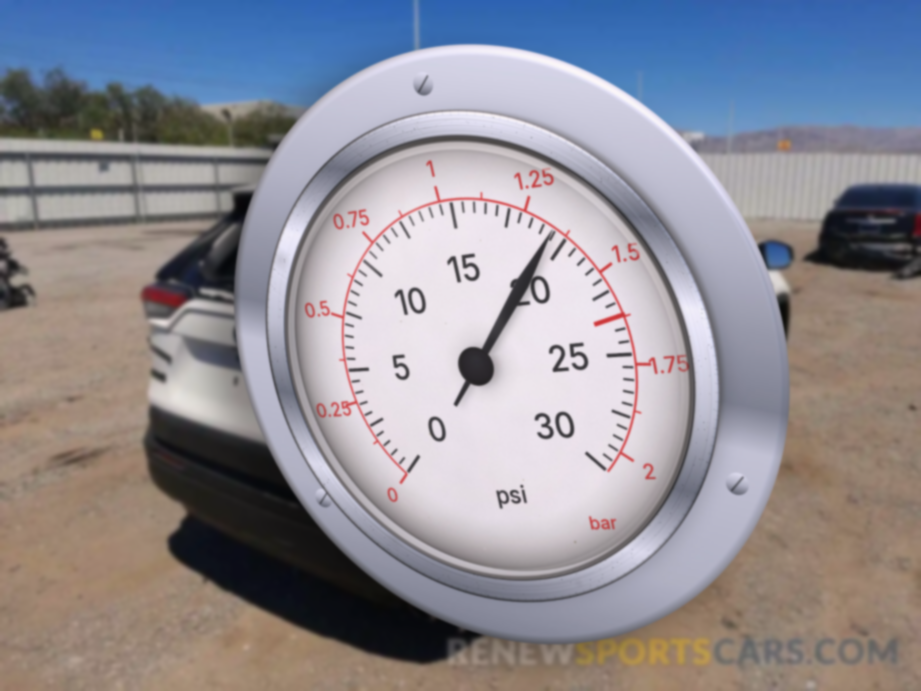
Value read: 19.5psi
